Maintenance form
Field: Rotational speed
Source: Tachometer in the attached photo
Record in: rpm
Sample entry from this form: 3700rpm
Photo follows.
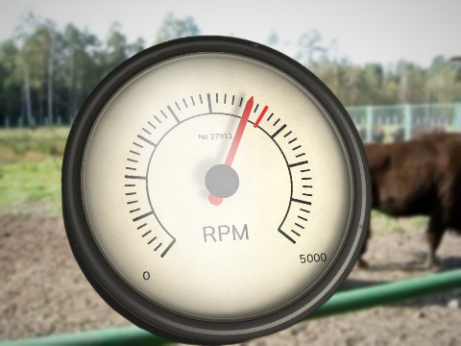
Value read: 3000rpm
